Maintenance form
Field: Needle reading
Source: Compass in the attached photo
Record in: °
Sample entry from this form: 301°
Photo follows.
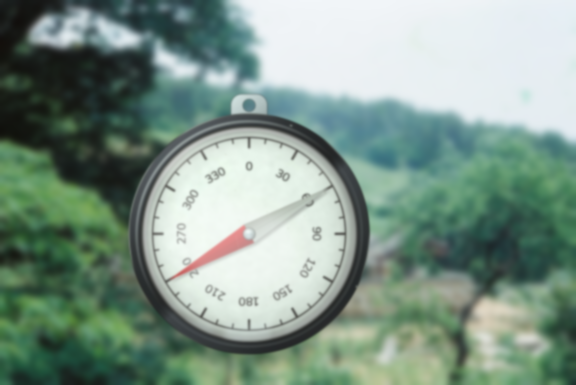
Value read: 240°
